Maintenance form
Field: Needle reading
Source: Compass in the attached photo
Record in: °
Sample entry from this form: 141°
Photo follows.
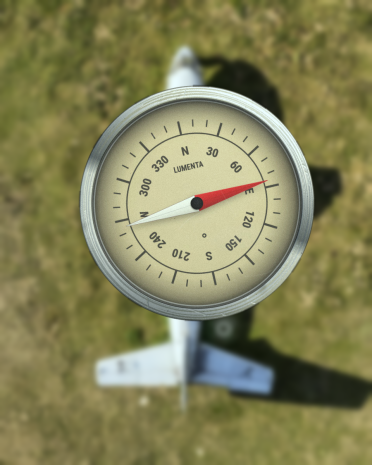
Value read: 85°
